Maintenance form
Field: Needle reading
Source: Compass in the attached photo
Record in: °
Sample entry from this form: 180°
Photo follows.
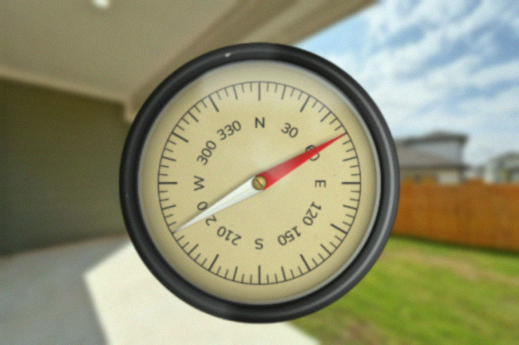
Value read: 60°
